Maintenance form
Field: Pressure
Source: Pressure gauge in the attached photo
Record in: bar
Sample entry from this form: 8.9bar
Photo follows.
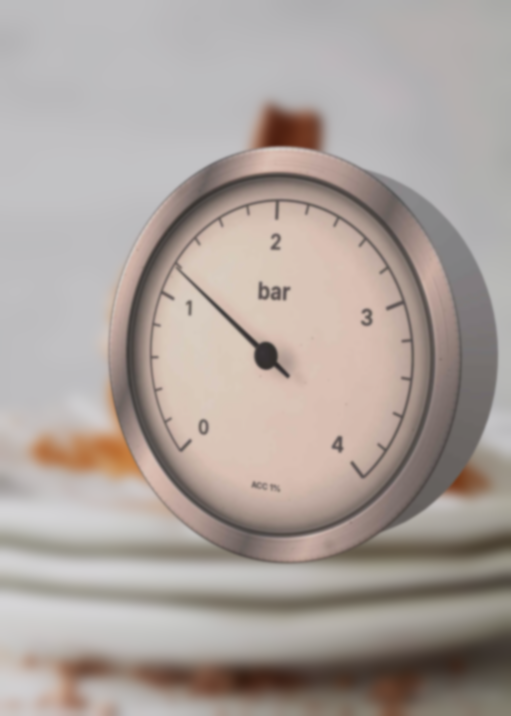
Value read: 1.2bar
